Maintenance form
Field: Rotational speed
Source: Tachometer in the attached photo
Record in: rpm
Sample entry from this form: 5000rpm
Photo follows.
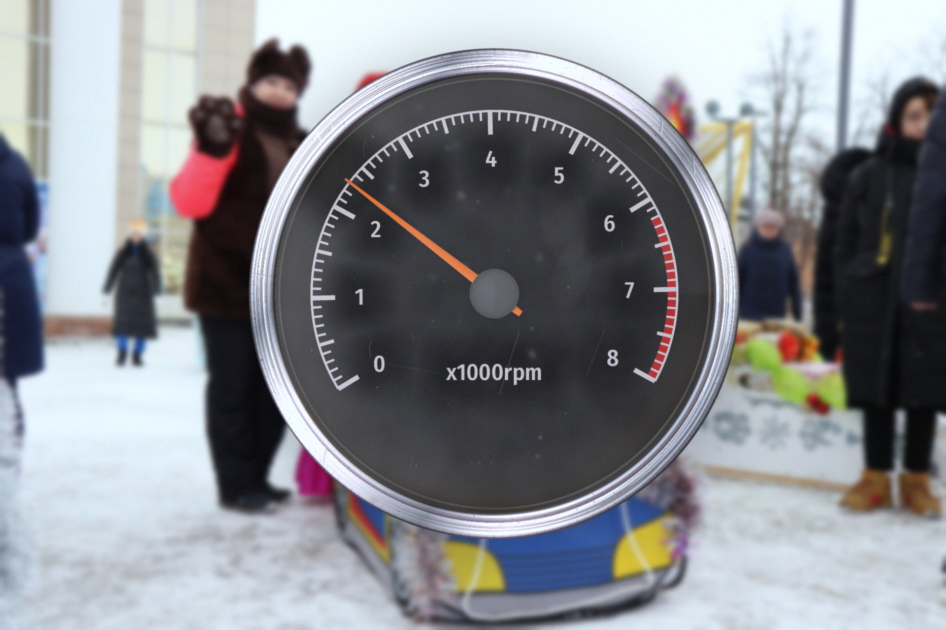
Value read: 2300rpm
